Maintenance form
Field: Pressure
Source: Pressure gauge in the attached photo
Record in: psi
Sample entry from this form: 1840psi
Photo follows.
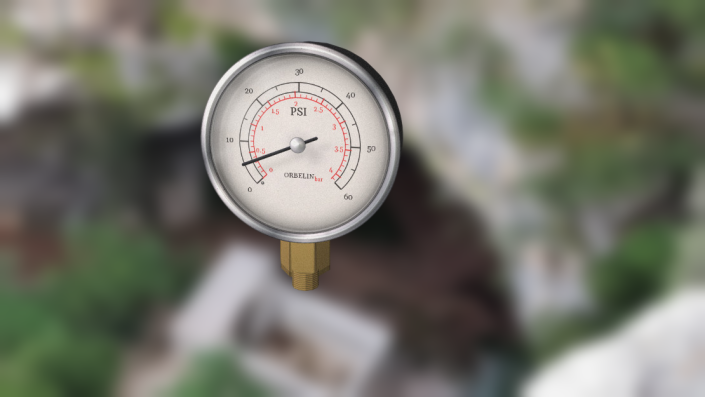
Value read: 5psi
